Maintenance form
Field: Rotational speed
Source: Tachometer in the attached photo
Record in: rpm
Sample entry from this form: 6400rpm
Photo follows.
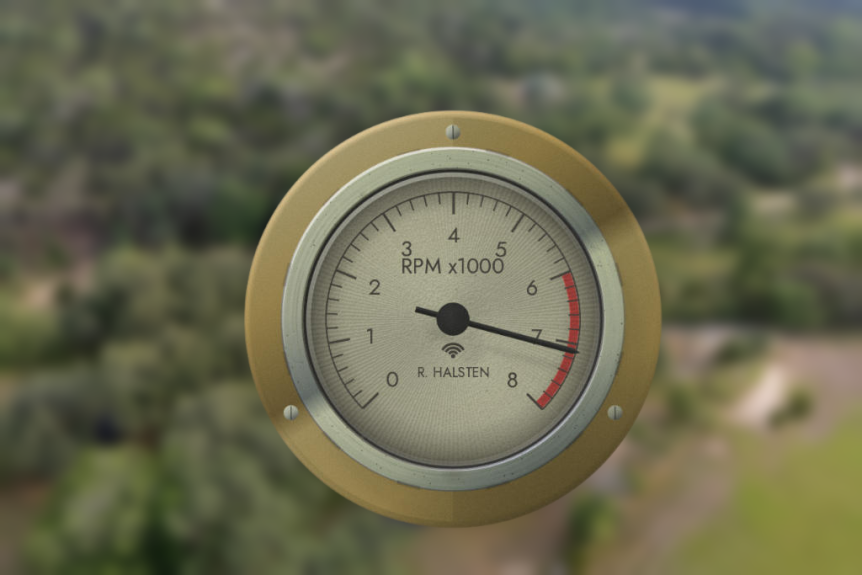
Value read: 7100rpm
